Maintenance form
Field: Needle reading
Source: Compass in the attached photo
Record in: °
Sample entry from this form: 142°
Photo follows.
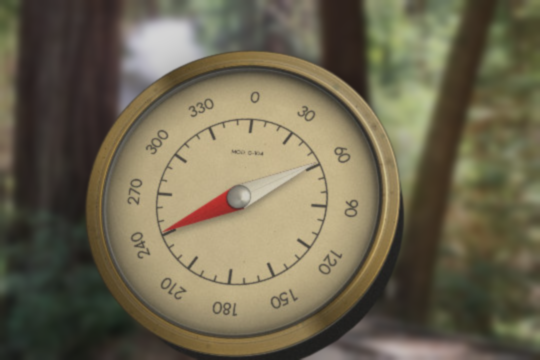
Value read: 240°
